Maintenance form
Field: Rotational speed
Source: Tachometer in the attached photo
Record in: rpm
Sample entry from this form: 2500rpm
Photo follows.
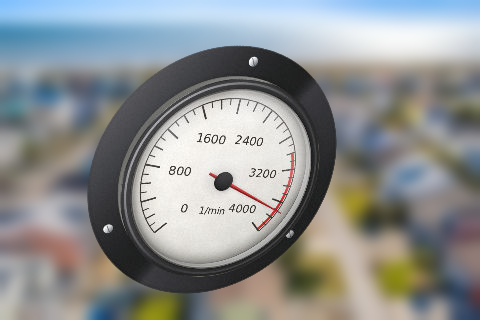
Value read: 3700rpm
